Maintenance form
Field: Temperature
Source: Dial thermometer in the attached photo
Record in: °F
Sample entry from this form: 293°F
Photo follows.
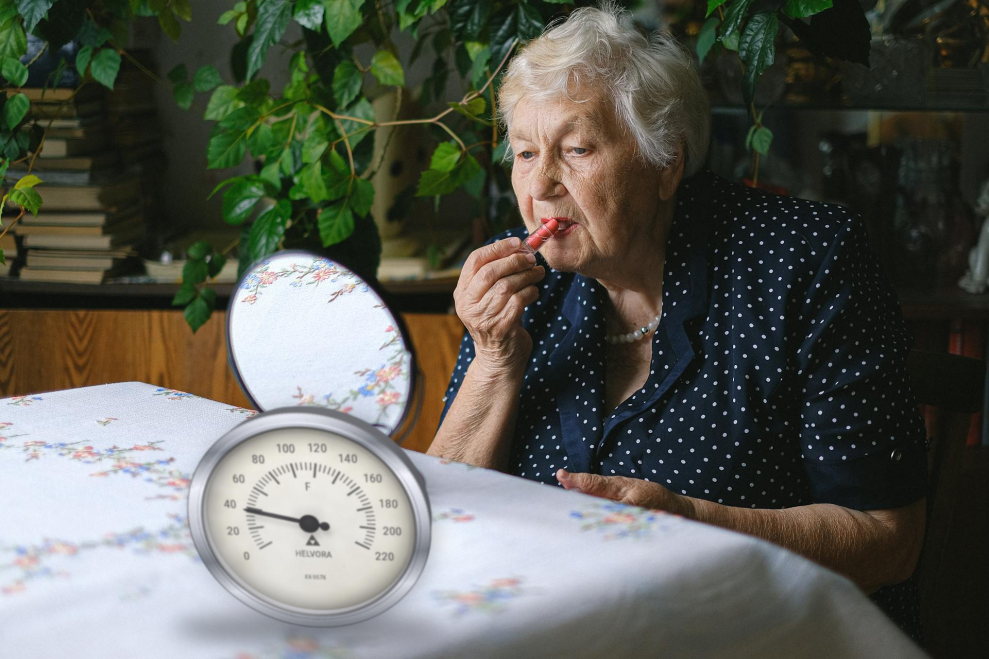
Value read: 40°F
